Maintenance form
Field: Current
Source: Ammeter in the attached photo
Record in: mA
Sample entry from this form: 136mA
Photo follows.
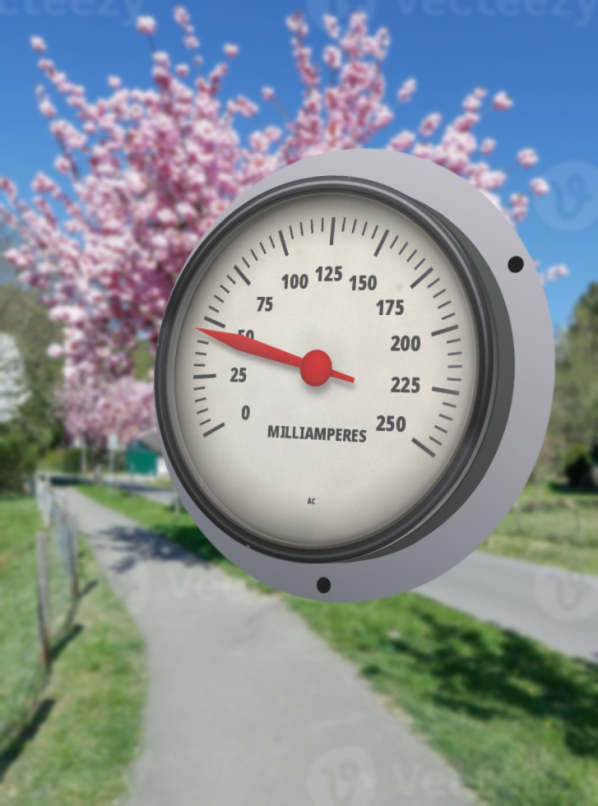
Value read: 45mA
